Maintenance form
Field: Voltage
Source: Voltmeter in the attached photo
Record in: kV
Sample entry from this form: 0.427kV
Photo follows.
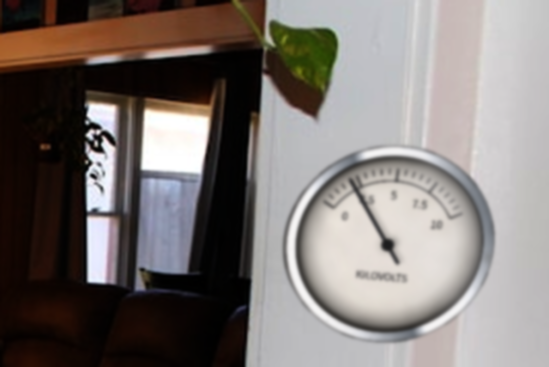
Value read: 2kV
